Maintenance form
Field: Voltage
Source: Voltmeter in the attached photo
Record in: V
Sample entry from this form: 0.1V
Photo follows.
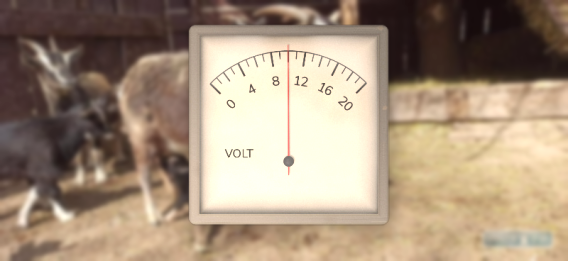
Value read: 10V
